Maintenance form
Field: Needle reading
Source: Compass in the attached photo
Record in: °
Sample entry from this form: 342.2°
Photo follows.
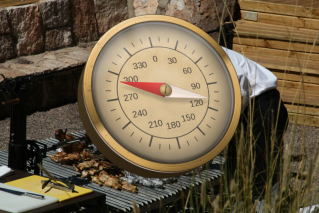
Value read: 290°
